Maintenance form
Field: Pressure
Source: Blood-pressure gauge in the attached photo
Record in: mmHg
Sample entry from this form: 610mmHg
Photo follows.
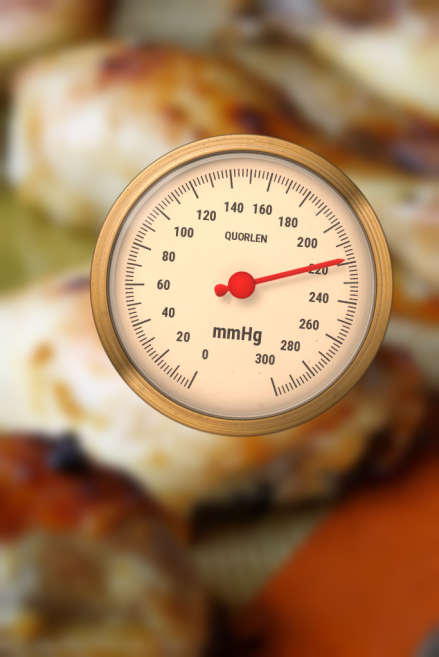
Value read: 218mmHg
